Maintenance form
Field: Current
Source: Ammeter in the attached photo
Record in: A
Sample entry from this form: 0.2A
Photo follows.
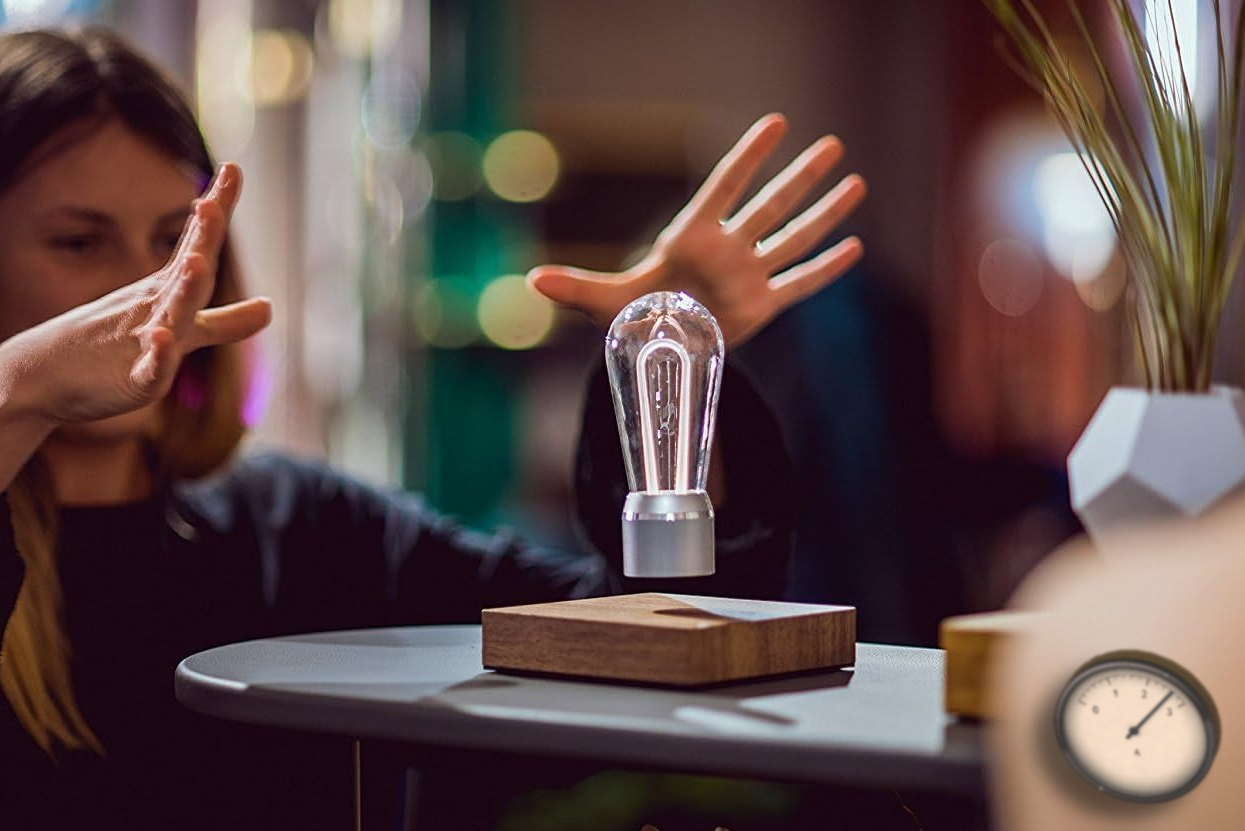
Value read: 2.6A
